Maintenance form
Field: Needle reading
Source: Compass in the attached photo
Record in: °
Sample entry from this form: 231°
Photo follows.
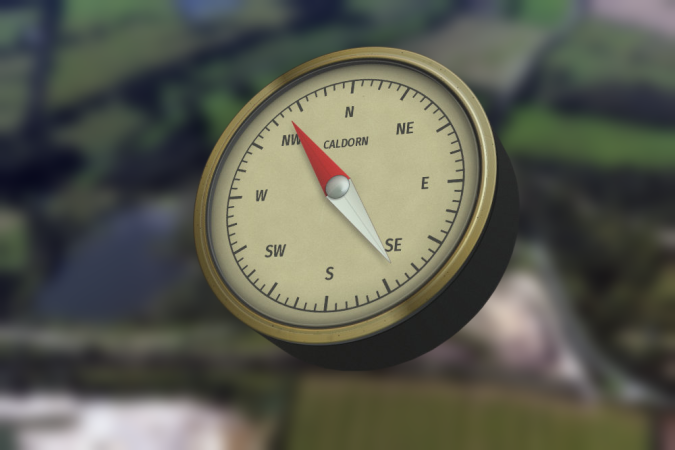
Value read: 322.5°
